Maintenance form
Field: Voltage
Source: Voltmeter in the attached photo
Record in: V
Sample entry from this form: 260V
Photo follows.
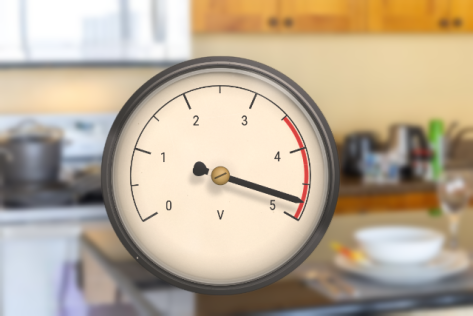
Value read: 4.75V
